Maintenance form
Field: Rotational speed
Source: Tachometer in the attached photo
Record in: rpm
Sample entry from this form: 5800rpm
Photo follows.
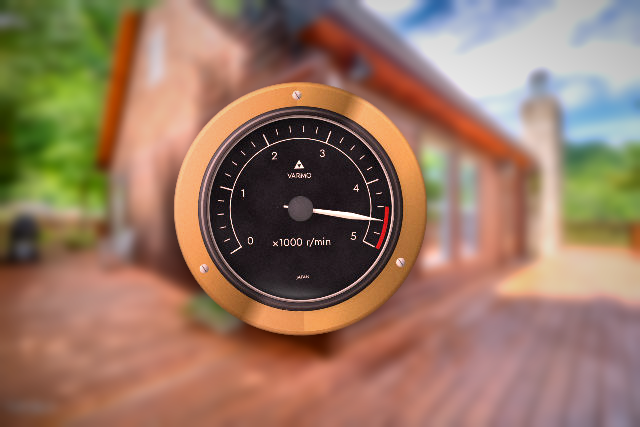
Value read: 4600rpm
